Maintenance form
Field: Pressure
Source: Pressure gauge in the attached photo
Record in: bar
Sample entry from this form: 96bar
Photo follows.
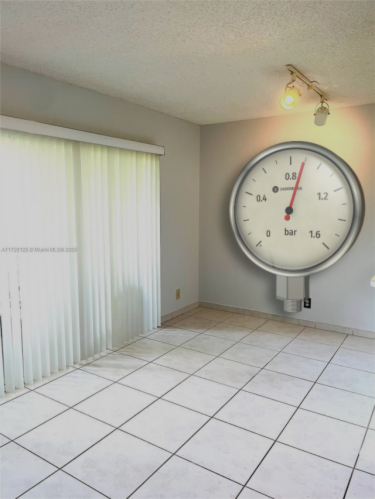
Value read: 0.9bar
